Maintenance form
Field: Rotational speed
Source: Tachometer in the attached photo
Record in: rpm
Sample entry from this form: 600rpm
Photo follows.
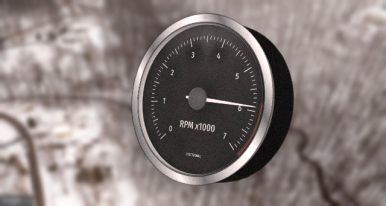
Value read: 5900rpm
